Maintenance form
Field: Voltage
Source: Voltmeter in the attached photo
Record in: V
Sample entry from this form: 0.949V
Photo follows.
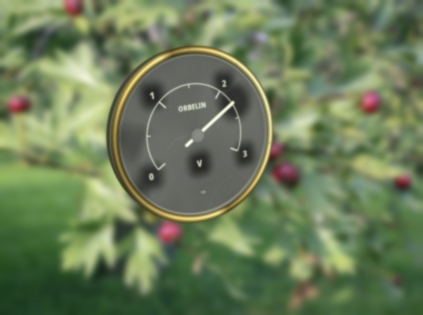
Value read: 2.25V
